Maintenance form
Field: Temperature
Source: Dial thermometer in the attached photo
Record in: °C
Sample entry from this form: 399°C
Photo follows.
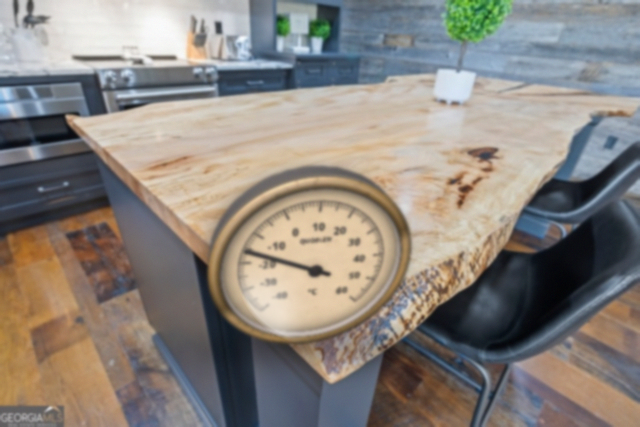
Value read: -15°C
